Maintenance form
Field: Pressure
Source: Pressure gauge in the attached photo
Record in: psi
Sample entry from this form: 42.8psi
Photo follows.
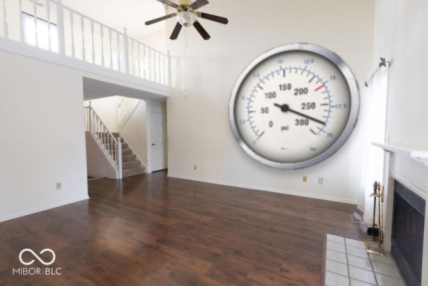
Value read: 280psi
